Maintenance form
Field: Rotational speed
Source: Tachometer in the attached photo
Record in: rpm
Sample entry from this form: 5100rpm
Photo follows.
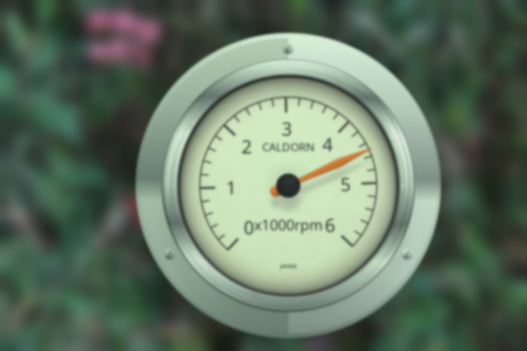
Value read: 4500rpm
